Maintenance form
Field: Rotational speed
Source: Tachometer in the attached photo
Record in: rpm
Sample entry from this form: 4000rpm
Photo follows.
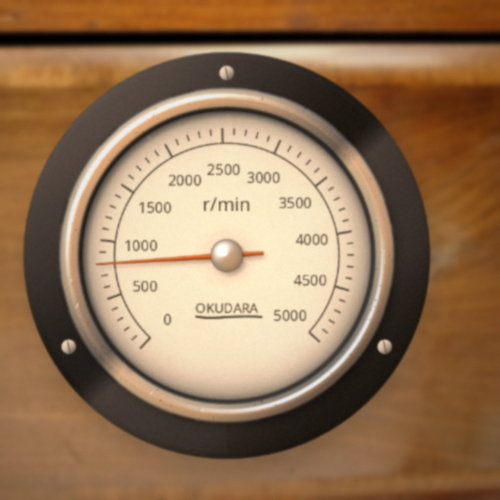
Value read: 800rpm
